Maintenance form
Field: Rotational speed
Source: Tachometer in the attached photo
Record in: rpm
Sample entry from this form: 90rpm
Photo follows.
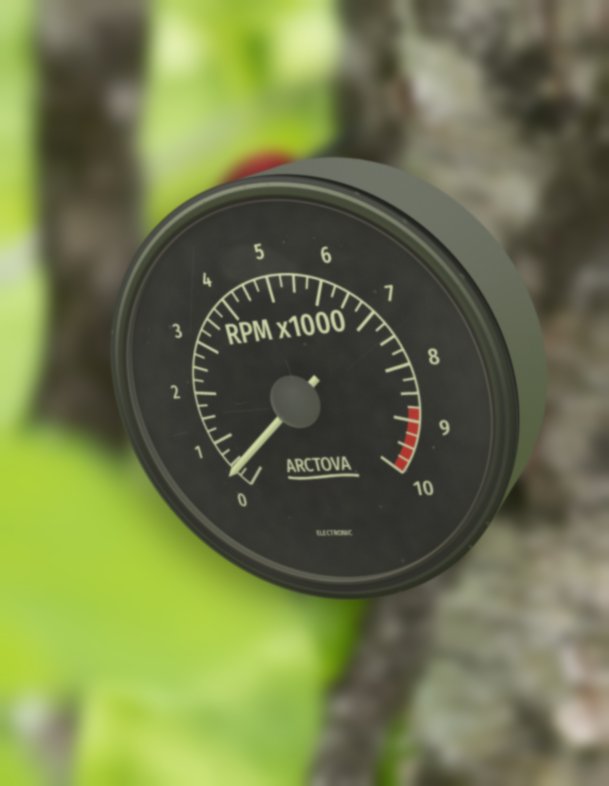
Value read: 375rpm
